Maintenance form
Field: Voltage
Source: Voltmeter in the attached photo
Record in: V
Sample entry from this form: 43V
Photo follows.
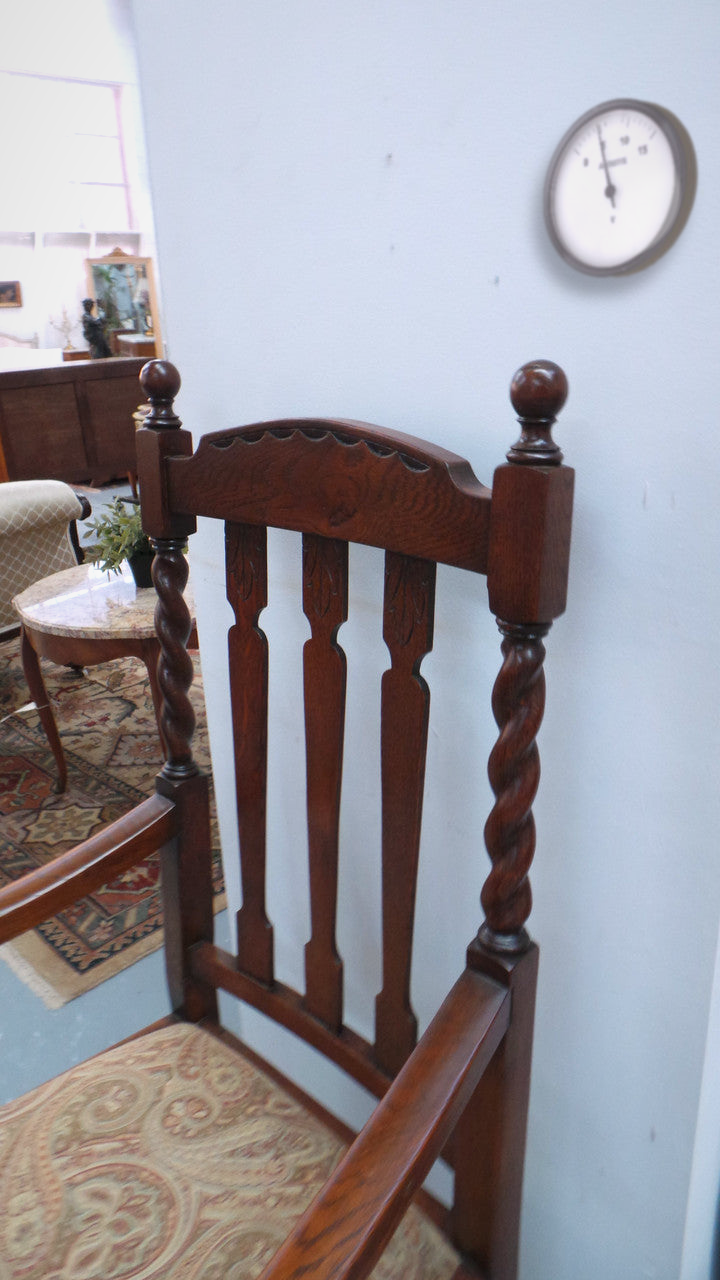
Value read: 5V
